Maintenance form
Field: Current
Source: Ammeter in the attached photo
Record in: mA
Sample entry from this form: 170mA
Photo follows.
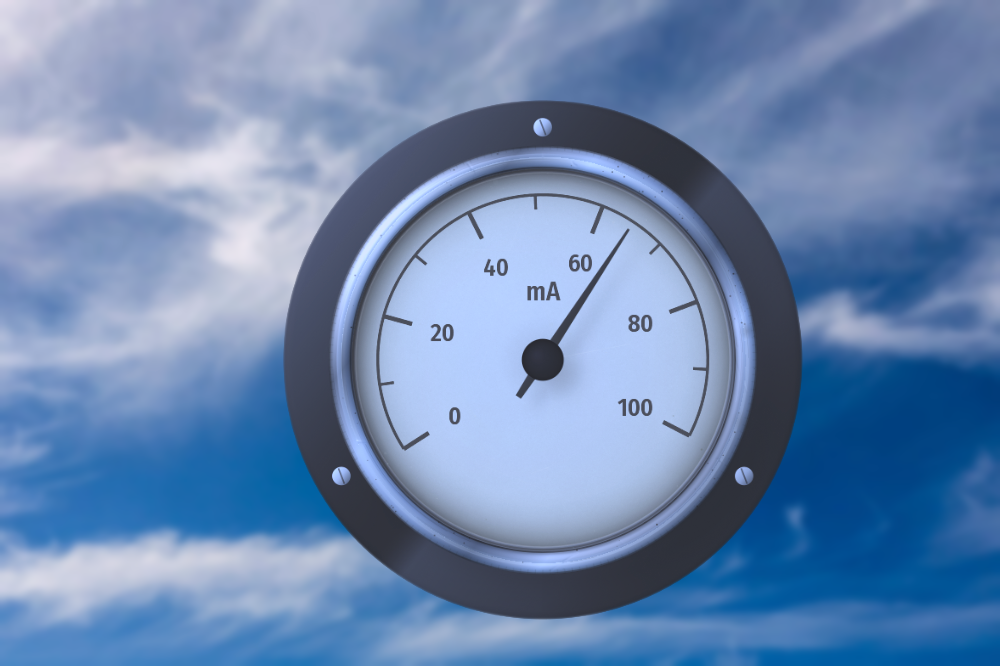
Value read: 65mA
